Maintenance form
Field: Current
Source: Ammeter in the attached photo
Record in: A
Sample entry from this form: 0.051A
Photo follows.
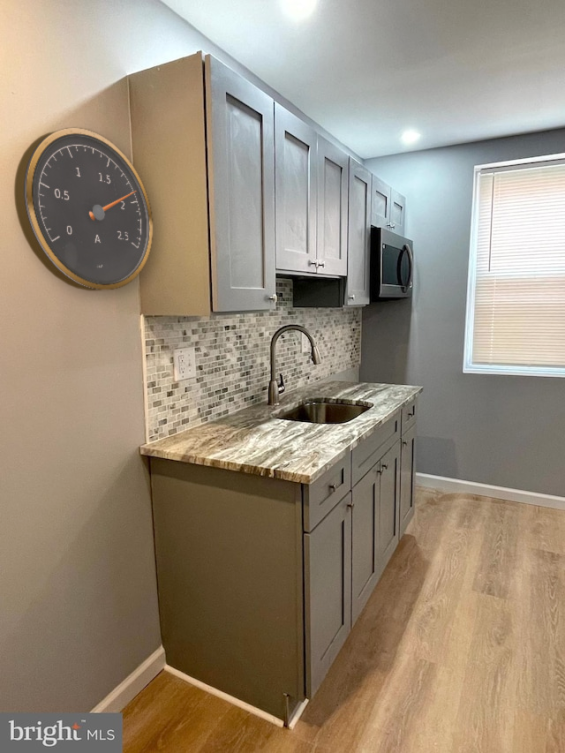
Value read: 1.9A
